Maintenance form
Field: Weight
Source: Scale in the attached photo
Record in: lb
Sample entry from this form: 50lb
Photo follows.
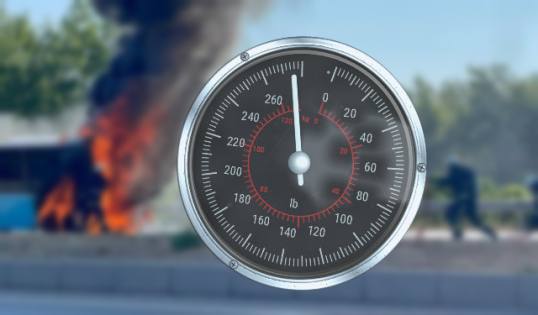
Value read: 276lb
